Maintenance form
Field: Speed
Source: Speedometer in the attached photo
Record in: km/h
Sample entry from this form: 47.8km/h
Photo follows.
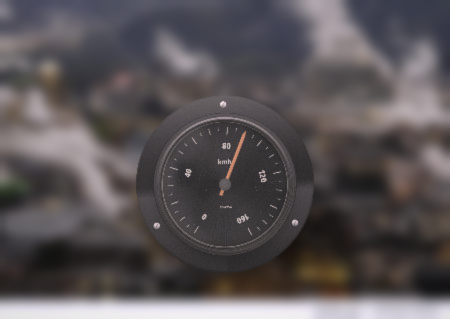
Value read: 90km/h
